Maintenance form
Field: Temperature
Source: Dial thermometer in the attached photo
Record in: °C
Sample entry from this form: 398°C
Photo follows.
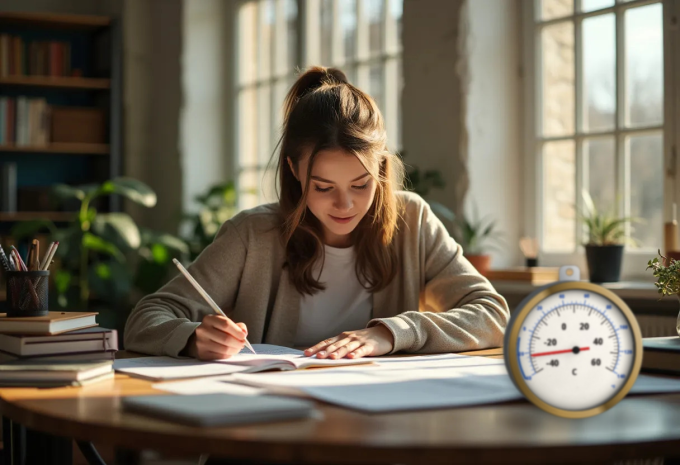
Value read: -30°C
